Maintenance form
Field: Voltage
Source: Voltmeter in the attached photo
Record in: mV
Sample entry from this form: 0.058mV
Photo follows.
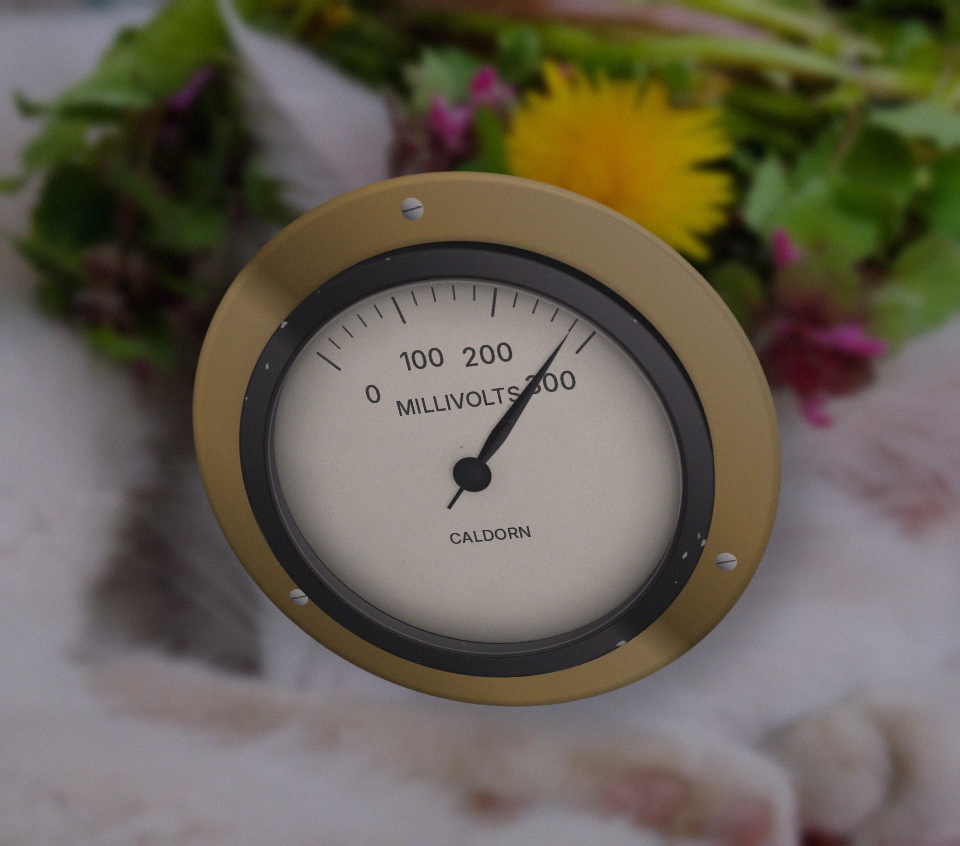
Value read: 280mV
